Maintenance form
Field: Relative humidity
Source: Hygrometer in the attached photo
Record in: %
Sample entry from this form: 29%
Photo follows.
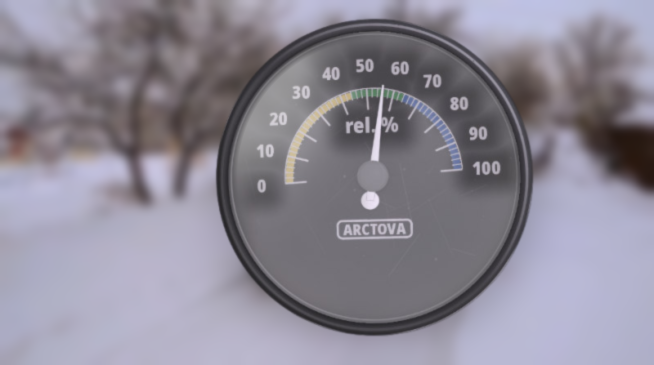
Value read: 56%
